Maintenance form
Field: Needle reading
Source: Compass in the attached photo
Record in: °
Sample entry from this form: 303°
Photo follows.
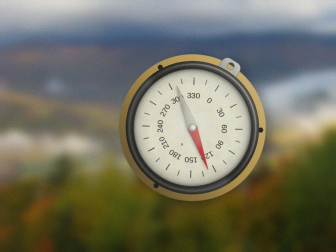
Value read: 127.5°
